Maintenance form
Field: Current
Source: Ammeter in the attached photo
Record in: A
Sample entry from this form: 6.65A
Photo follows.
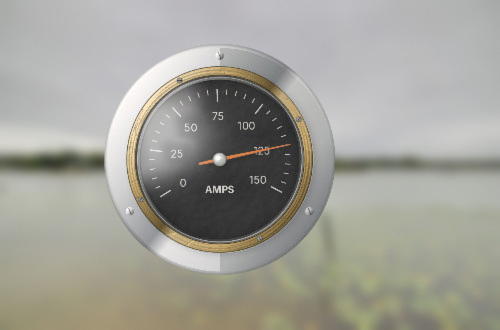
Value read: 125A
